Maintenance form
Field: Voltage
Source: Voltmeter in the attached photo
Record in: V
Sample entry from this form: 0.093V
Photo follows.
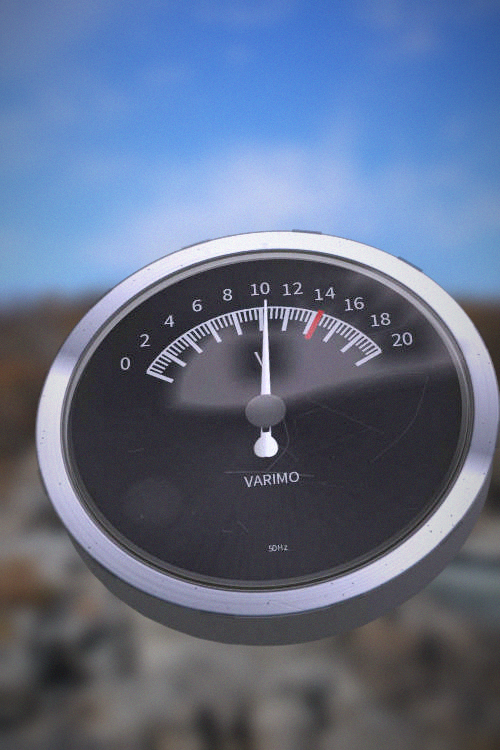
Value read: 10.4V
